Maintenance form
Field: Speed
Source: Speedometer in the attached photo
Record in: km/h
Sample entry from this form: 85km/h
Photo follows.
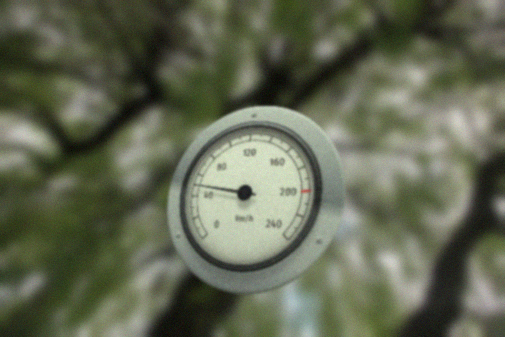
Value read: 50km/h
